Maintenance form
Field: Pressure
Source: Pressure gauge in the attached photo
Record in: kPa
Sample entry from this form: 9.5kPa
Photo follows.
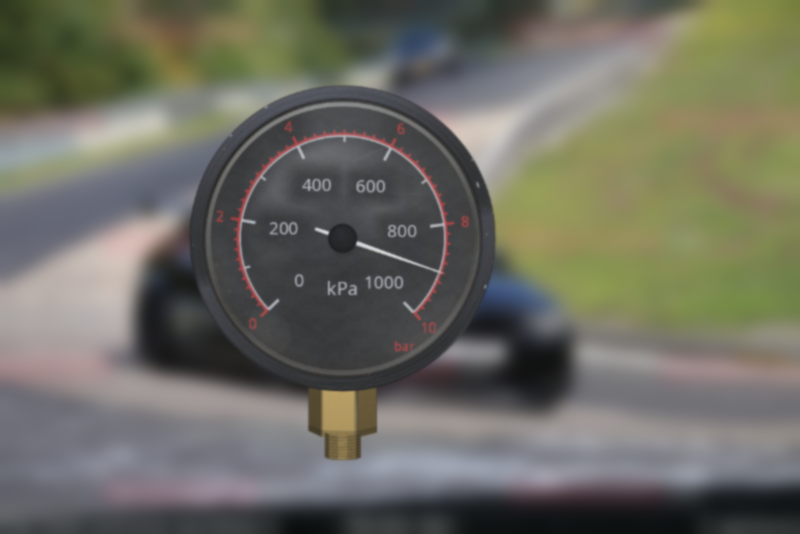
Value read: 900kPa
